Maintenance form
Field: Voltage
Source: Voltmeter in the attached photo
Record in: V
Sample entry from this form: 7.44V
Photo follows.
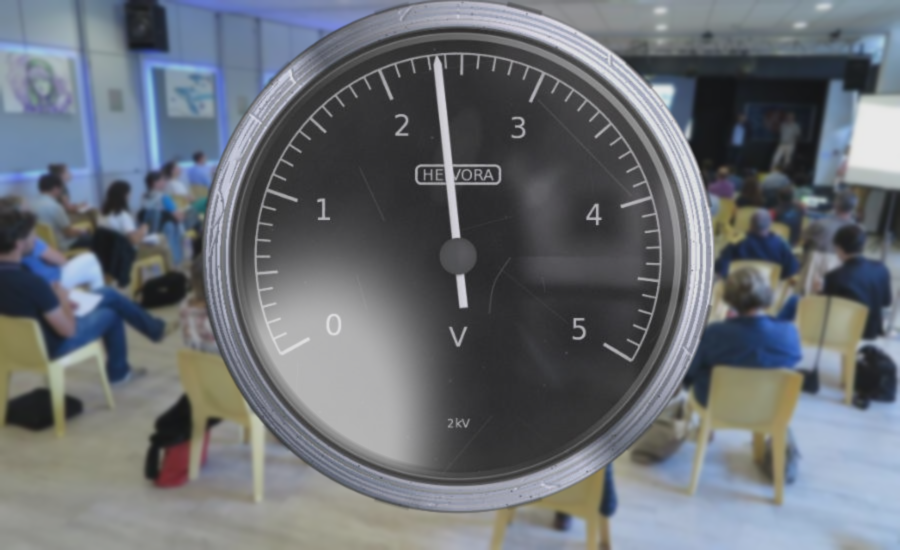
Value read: 2.35V
